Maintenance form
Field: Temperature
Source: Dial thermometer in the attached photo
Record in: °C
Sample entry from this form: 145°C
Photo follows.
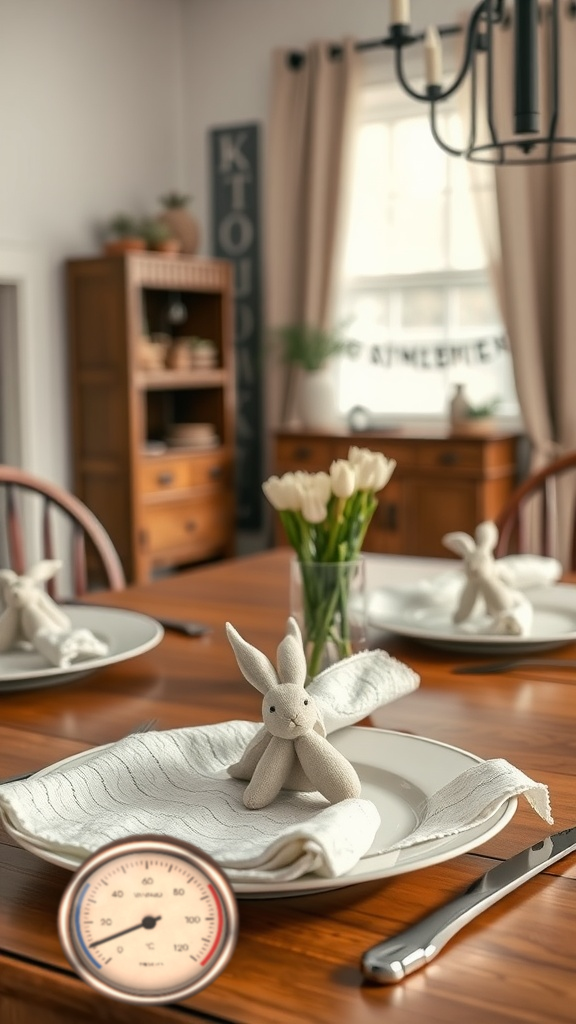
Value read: 10°C
